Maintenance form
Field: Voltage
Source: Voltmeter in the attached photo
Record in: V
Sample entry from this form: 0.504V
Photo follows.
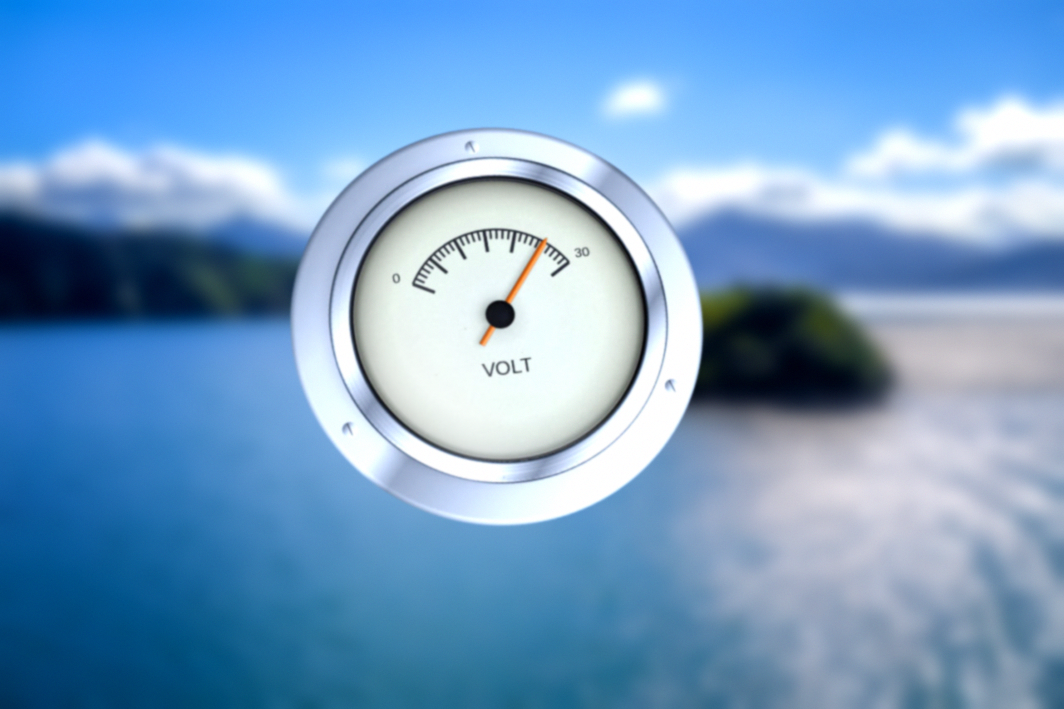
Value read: 25V
